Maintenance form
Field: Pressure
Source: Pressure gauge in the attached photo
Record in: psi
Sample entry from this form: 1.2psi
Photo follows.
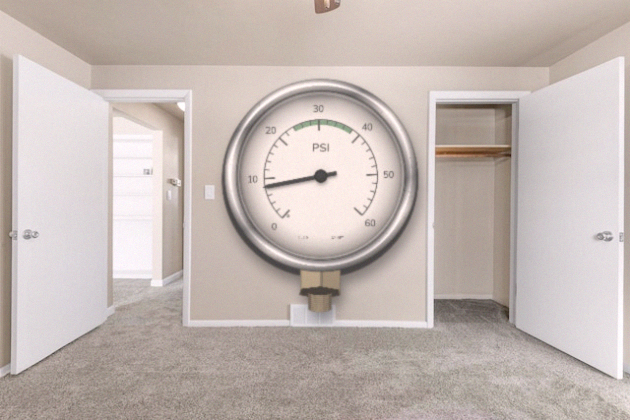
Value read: 8psi
